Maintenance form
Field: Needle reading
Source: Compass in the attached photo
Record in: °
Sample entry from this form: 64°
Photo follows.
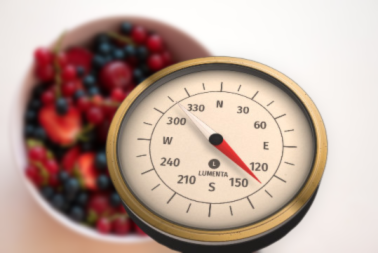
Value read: 135°
